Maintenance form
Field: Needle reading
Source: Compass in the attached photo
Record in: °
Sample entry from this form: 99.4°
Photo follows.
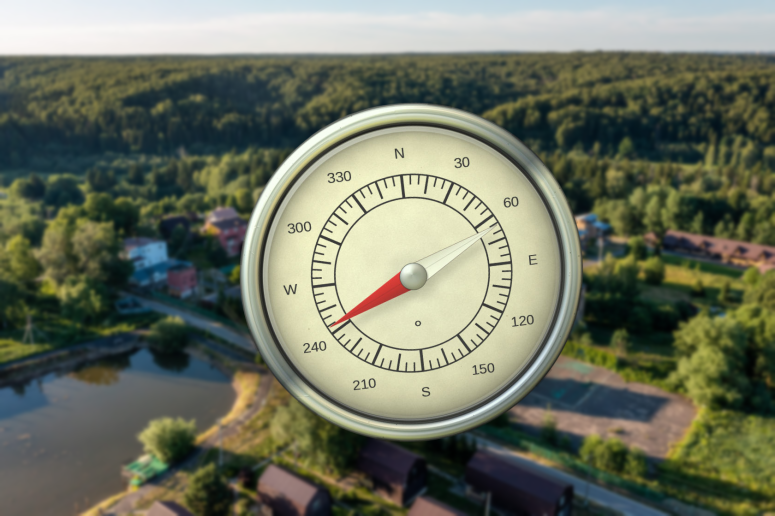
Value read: 245°
